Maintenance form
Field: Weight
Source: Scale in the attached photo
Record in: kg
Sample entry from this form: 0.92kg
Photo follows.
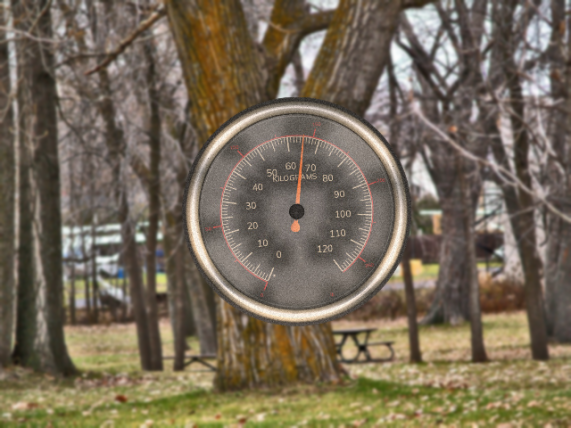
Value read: 65kg
